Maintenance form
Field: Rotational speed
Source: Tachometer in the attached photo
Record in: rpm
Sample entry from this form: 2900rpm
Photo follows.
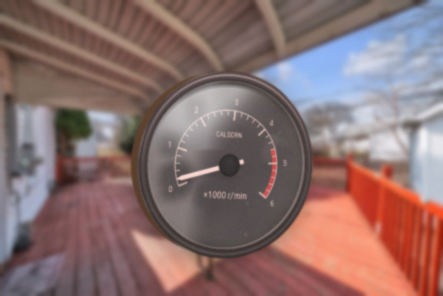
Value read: 200rpm
